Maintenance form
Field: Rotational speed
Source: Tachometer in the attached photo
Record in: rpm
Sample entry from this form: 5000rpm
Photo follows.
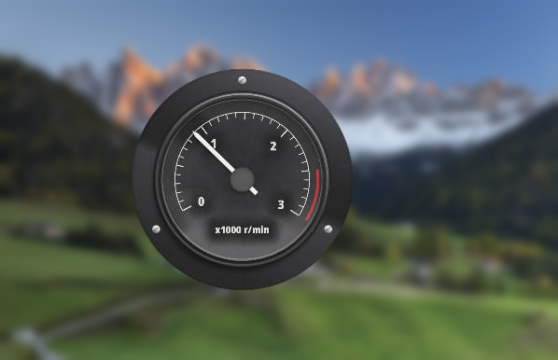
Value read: 900rpm
